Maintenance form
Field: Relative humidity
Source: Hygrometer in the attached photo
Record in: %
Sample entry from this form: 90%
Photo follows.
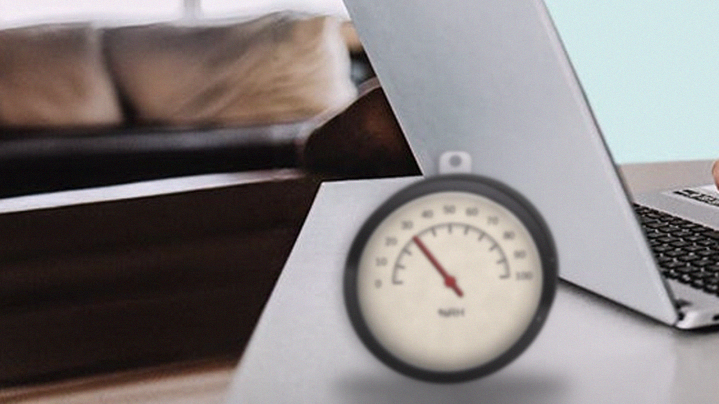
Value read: 30%
